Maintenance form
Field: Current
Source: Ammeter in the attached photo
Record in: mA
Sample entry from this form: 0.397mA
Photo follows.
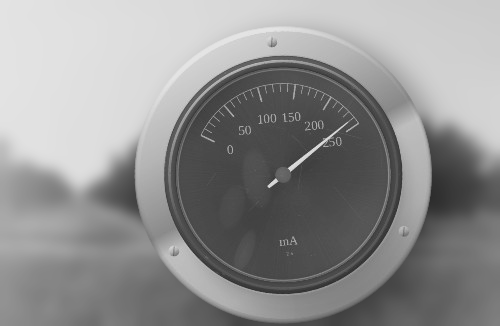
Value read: 240mA
